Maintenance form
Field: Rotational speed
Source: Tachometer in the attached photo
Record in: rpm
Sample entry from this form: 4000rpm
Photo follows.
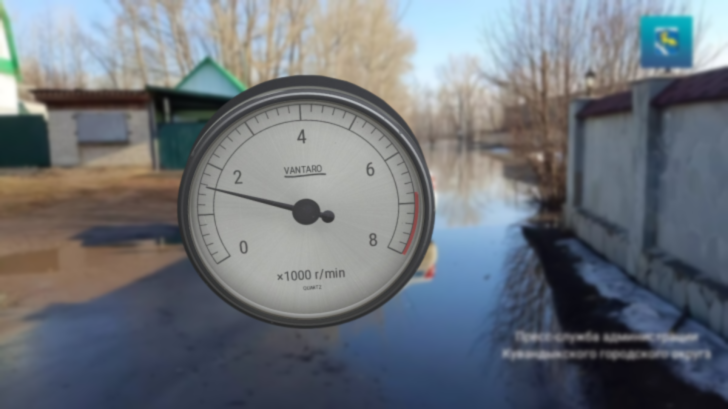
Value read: 1600rpm
